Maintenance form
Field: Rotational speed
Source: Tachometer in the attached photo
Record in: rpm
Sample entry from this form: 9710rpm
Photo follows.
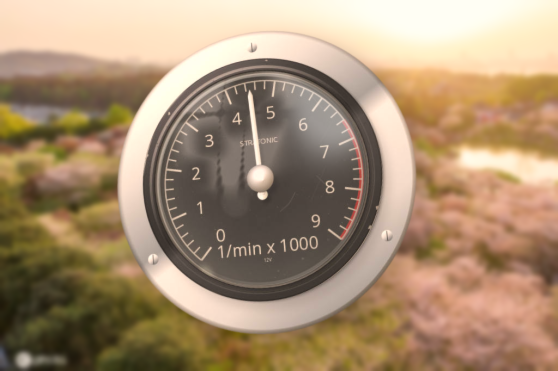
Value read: 4500rpm
